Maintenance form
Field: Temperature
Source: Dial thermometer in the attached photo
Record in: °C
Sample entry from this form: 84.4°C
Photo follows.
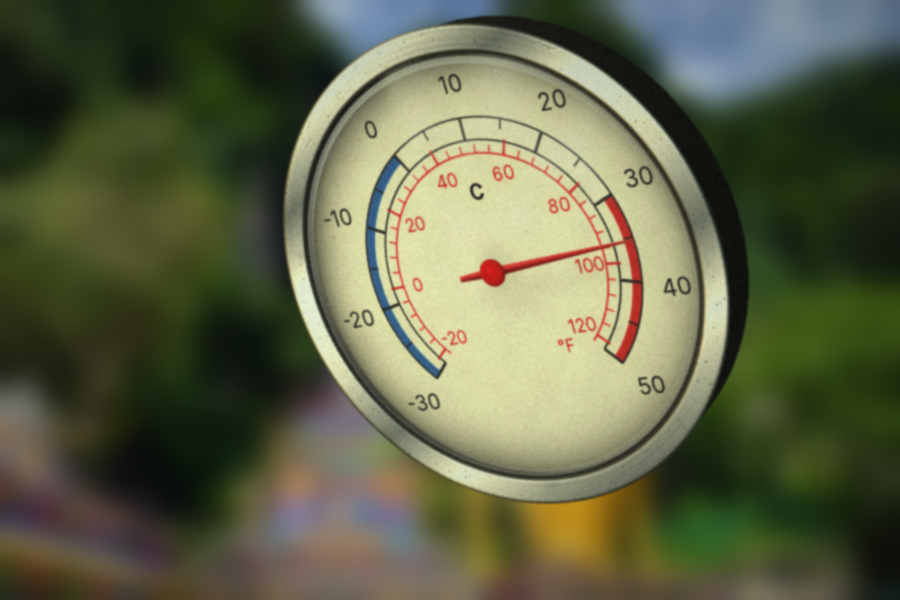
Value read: 35°C
